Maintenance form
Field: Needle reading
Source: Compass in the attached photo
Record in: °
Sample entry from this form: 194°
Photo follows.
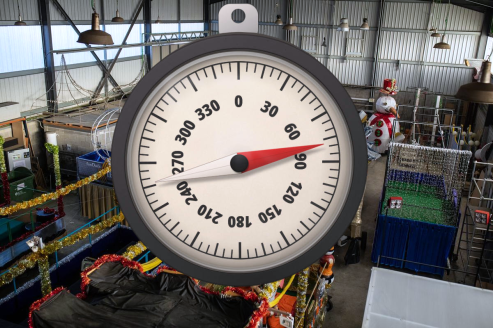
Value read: 77.5°
